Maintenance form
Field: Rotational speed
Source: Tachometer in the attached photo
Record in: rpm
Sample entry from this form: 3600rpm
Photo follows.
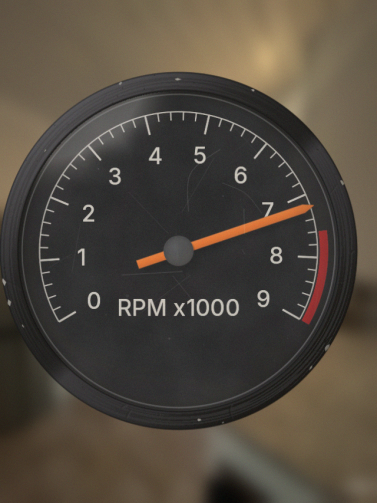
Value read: 7200rpm
